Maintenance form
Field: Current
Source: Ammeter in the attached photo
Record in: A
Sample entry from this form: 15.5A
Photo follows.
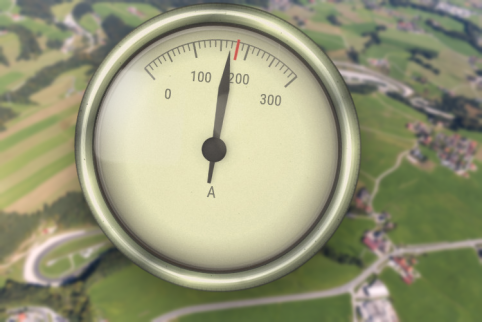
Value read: 170A
